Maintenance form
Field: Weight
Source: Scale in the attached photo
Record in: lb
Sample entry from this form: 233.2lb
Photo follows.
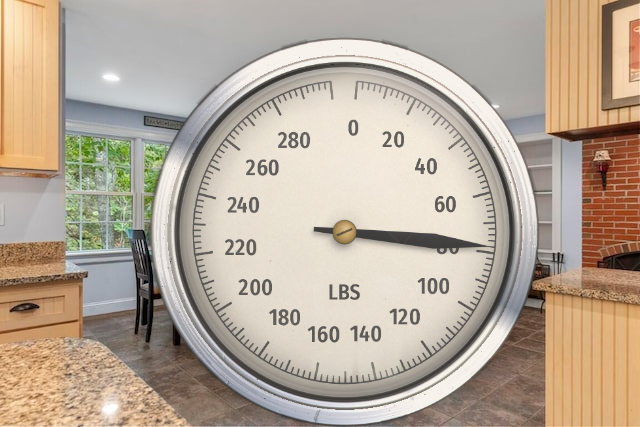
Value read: 78lb
